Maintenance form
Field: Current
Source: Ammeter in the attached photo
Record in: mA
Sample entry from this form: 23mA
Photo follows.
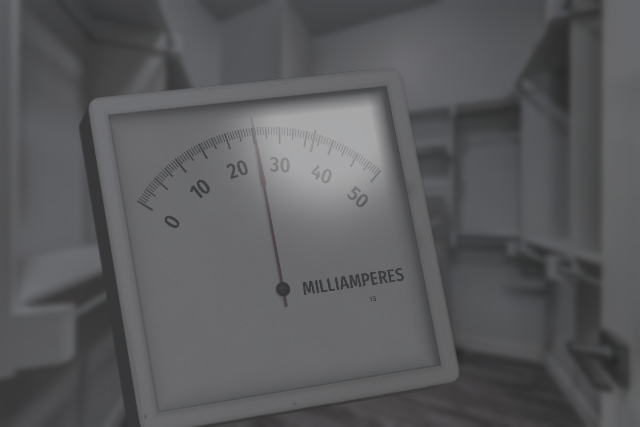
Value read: 25mA
